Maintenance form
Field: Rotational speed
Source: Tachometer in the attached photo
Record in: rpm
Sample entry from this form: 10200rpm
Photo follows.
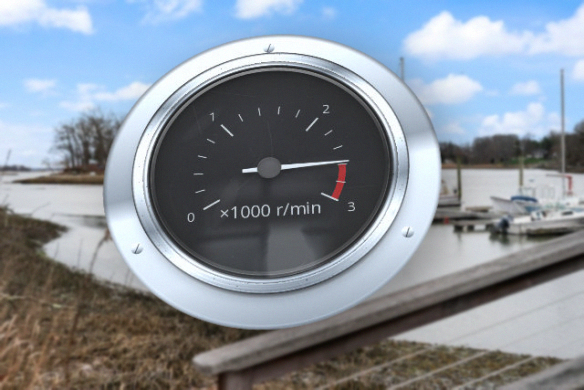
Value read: 2600rpm
